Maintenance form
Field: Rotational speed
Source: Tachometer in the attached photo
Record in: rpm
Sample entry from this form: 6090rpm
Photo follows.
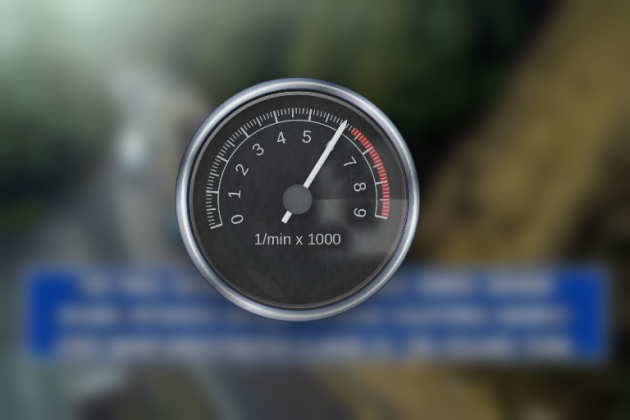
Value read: 6000rpm
